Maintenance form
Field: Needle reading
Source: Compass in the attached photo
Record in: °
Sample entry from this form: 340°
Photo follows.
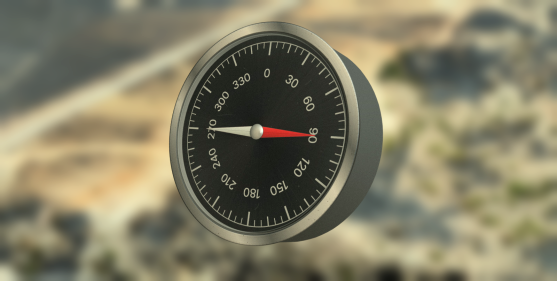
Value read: 90°
